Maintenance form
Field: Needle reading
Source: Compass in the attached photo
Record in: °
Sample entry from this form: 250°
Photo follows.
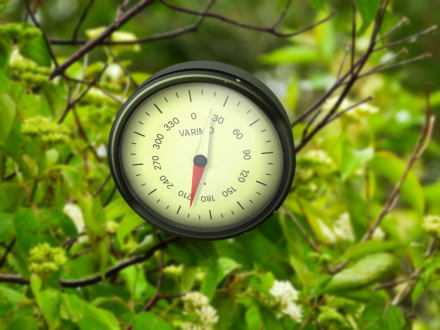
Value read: 200°
